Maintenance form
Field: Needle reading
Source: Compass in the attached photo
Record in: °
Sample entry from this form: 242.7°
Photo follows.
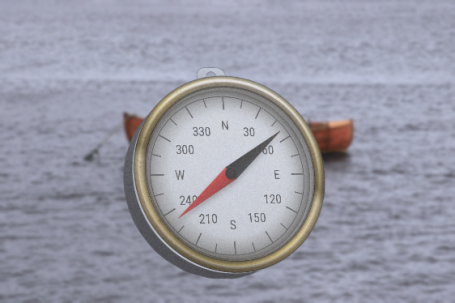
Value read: 232.5°
